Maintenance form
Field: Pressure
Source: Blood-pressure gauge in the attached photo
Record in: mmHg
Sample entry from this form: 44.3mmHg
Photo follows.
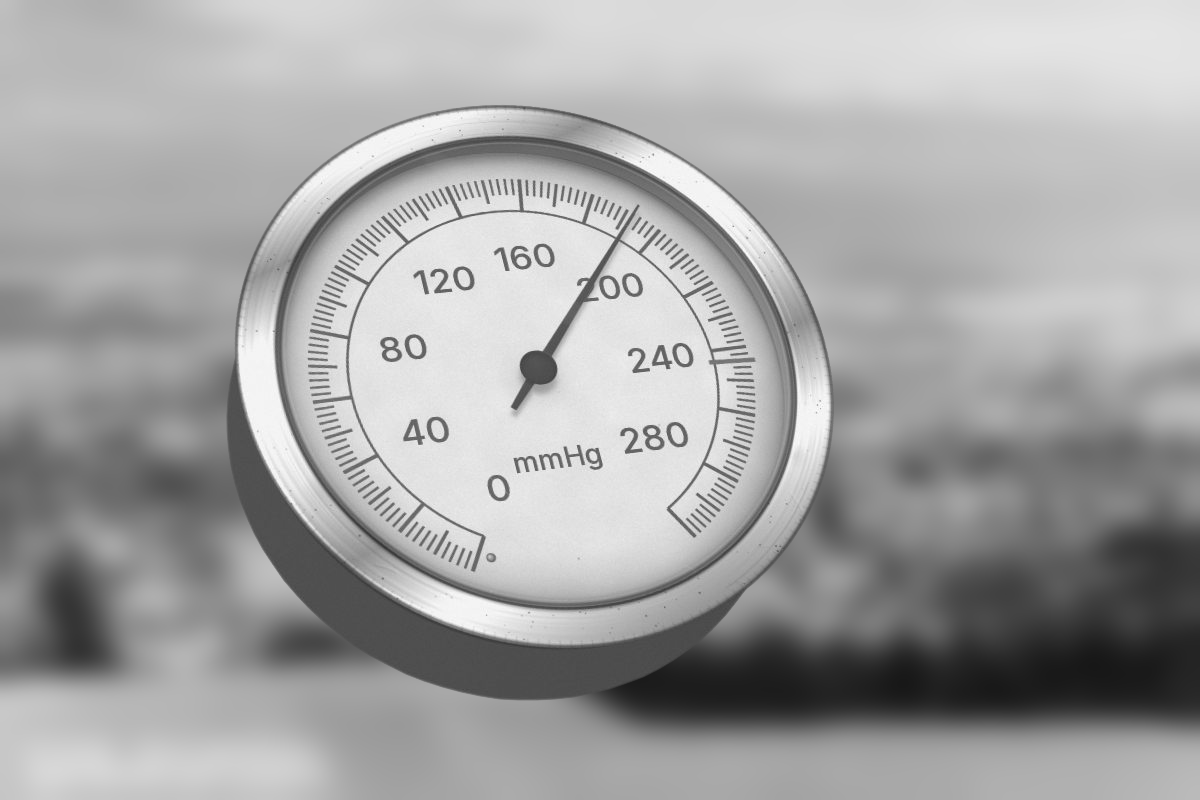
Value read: 192mmHg
